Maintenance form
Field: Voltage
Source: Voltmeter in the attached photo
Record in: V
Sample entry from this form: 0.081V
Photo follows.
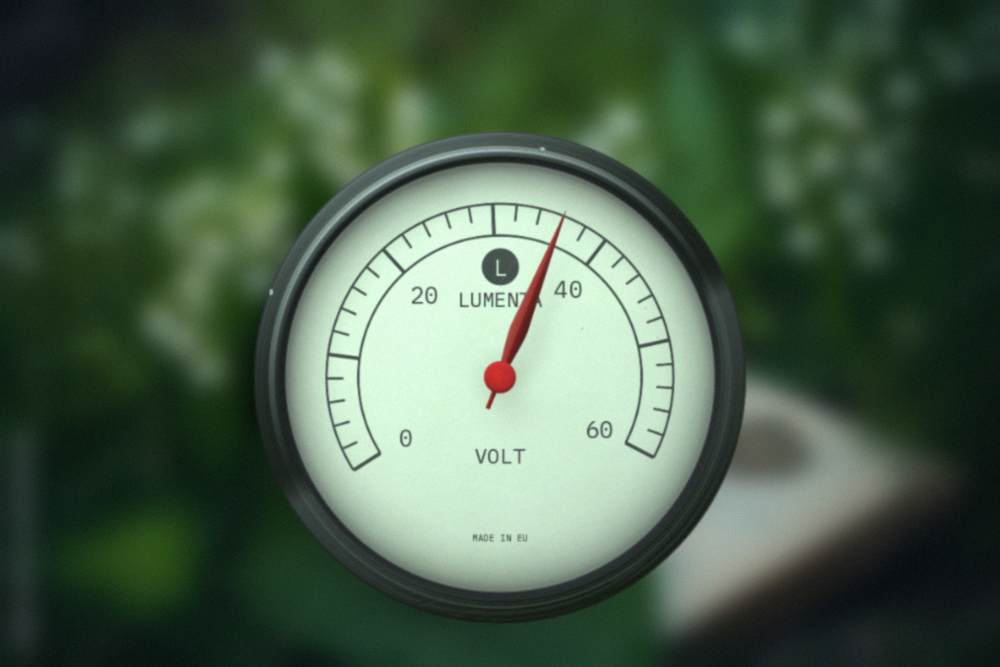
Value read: 36V
